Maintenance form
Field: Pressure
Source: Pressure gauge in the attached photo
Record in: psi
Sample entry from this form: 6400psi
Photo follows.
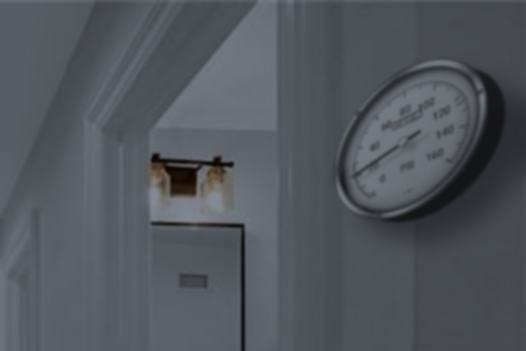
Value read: 20psi
